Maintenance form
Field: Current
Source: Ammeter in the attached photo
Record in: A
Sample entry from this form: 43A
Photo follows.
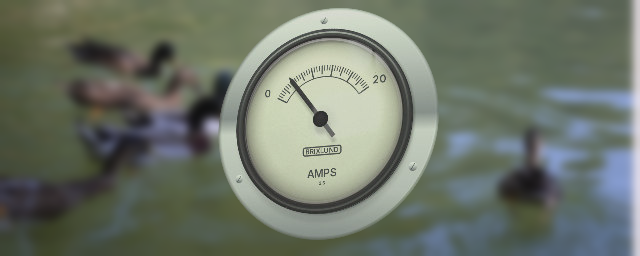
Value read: 4A
